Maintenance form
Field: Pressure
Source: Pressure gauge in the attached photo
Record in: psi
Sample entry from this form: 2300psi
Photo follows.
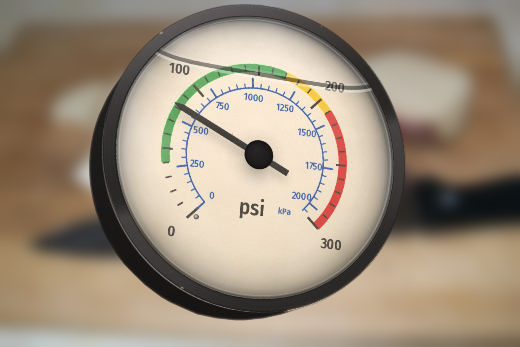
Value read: 80psi
